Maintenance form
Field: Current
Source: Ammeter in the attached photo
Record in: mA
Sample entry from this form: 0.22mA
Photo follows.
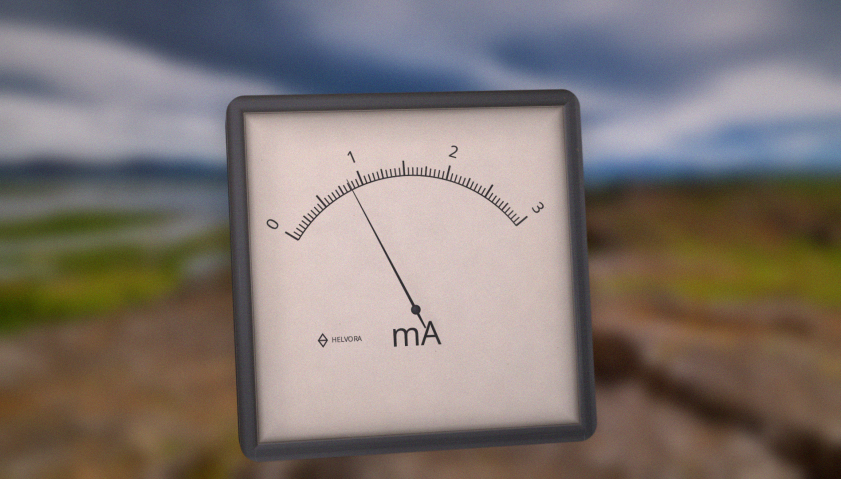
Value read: 0.85mA
